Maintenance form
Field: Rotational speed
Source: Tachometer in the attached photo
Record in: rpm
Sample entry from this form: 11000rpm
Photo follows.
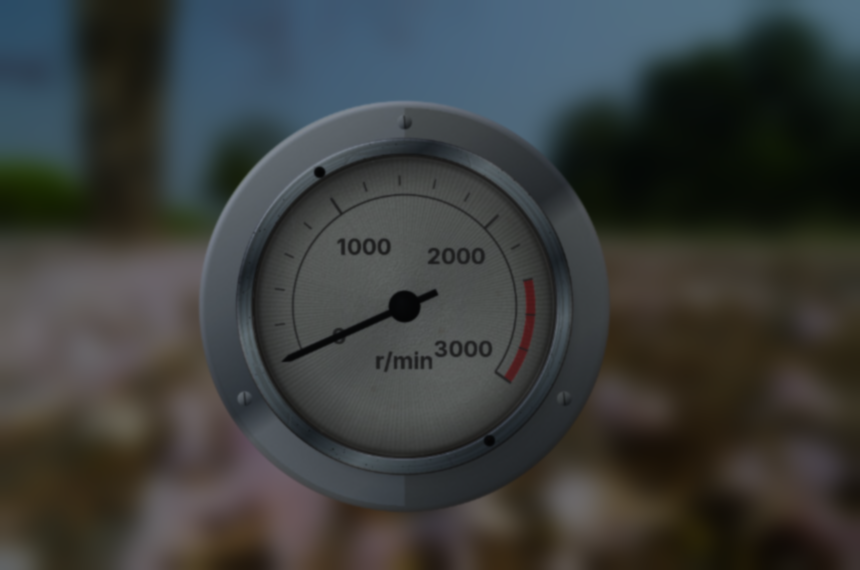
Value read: 0rpm
